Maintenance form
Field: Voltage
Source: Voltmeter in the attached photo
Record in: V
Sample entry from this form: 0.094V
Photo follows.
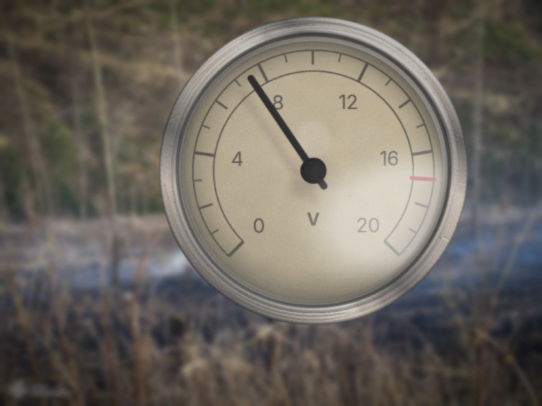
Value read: 7.5V
